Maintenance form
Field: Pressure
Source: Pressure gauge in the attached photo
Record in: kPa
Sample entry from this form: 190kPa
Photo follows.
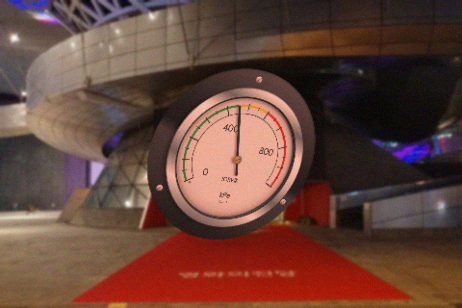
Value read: 450kPa
